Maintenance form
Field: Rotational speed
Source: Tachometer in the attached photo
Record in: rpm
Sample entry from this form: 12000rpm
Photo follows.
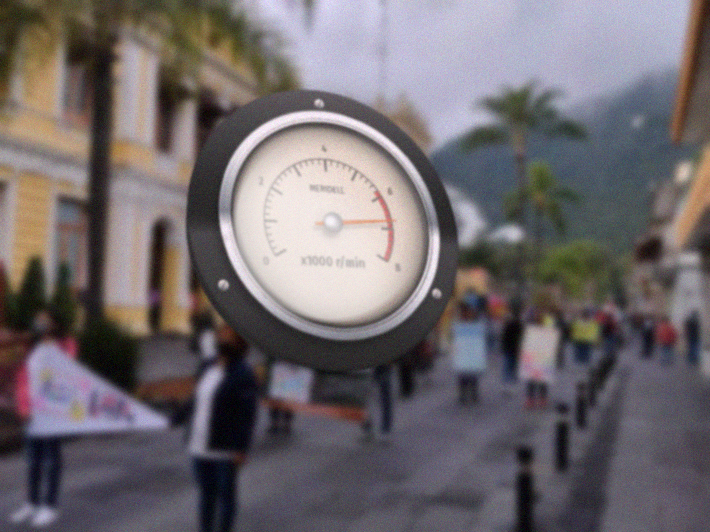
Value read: 6800rpm
